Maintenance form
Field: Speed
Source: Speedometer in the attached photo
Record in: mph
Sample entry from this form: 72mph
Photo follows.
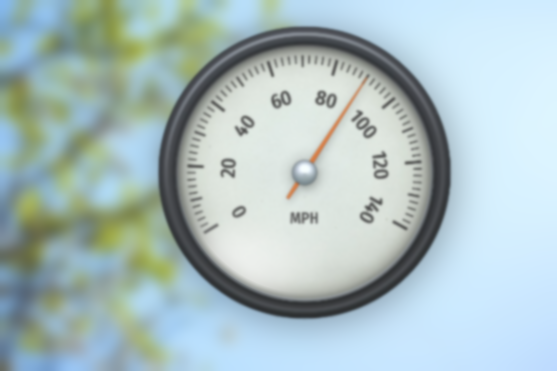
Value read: 90mph
